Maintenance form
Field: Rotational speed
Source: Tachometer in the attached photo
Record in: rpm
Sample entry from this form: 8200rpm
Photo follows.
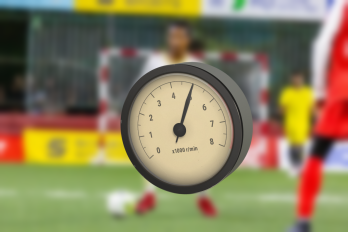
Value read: 5000rpm
